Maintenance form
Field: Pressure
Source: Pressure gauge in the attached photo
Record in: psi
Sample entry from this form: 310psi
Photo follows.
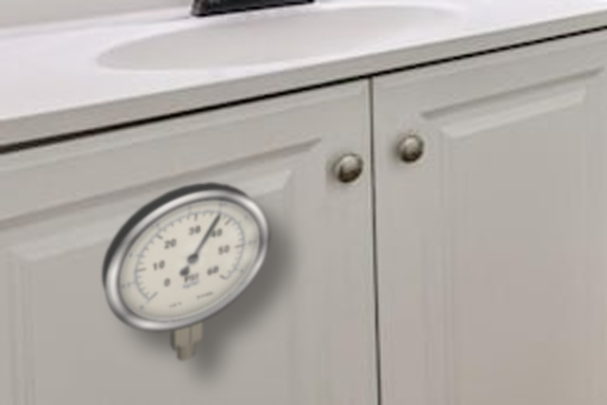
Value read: 36psi
